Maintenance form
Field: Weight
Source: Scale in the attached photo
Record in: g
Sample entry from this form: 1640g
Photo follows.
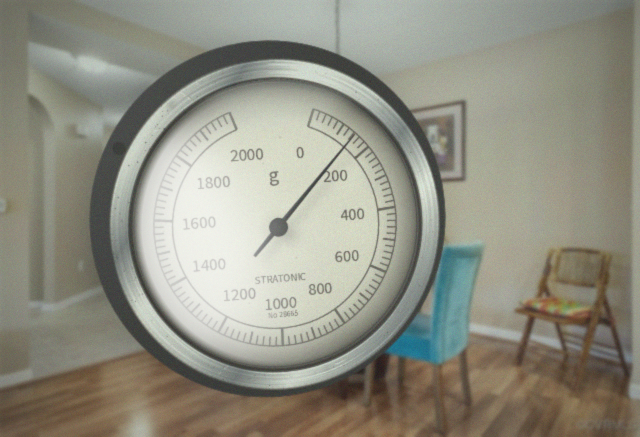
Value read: 140g
